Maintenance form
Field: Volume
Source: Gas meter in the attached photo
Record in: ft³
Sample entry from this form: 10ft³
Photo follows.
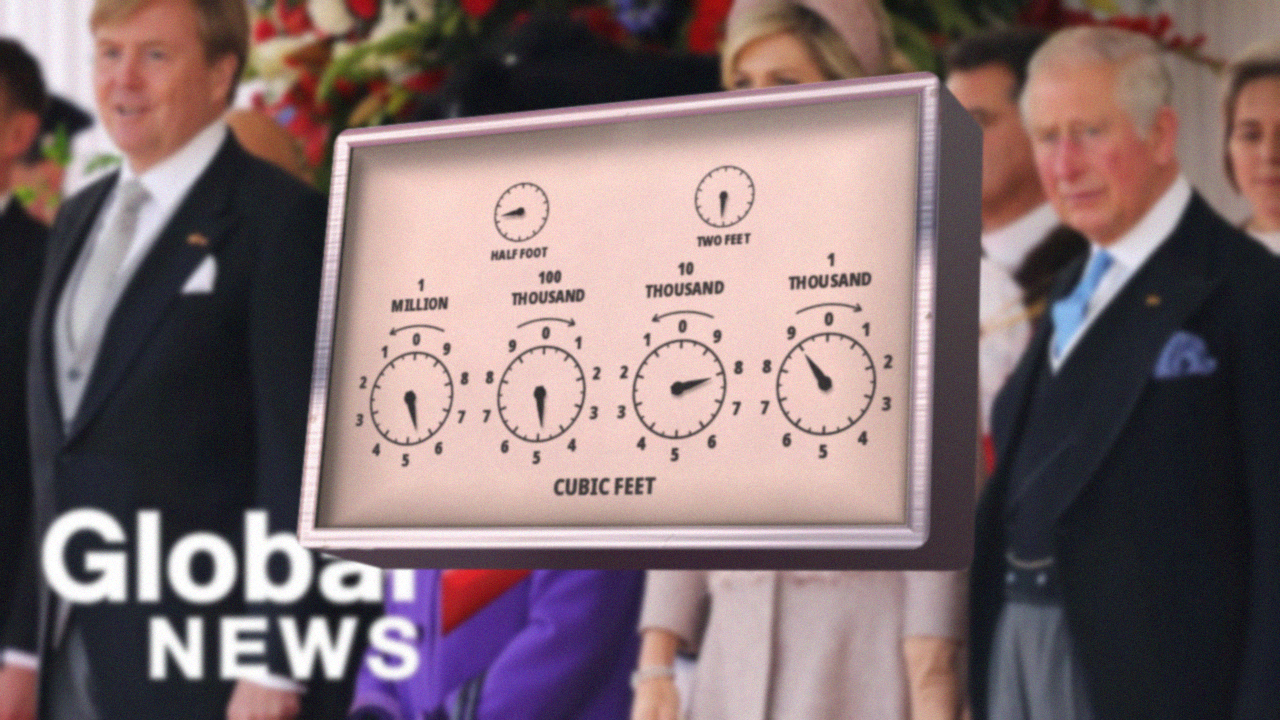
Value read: 547900ft³
